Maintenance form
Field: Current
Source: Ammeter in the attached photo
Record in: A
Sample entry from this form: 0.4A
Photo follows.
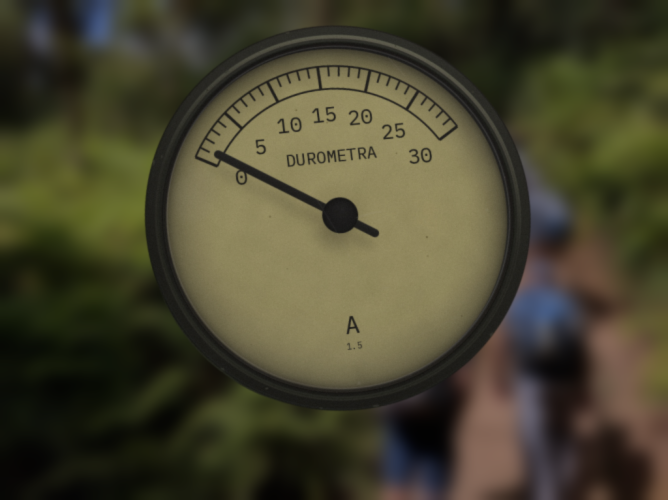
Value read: 1A
